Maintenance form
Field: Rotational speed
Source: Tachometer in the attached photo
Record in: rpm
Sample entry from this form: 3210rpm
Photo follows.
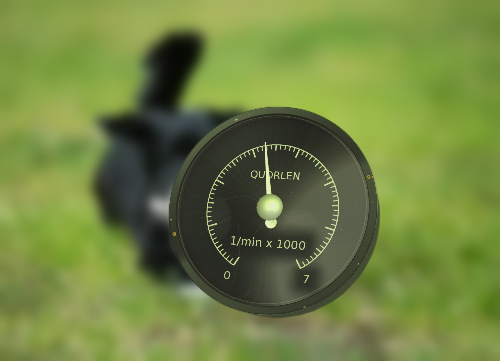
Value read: 3300rpm
